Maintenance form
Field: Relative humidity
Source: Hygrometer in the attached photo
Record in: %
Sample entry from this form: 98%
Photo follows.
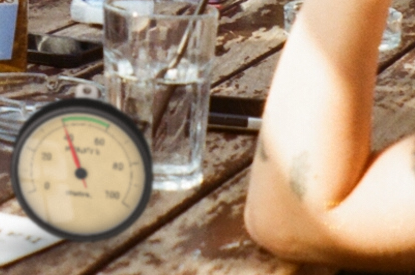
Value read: 40%
